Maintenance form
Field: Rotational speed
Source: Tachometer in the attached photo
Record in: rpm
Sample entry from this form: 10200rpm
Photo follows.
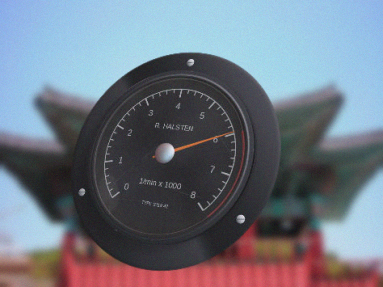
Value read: 6000rpm
